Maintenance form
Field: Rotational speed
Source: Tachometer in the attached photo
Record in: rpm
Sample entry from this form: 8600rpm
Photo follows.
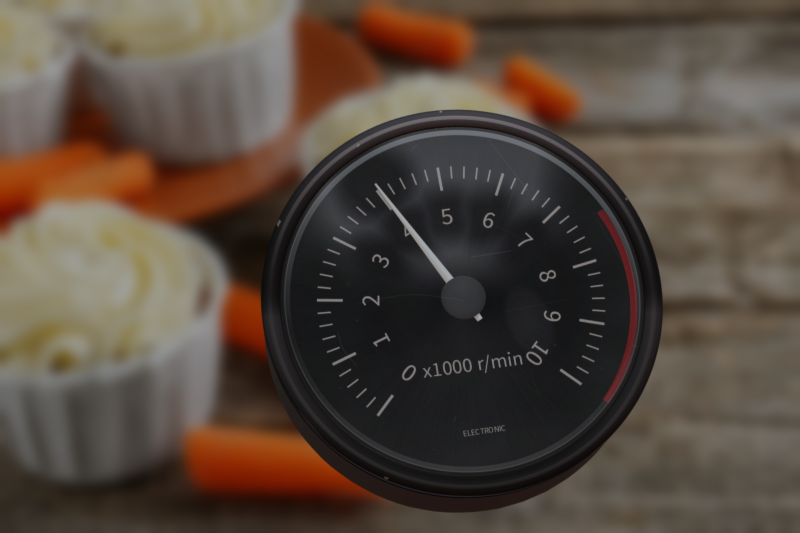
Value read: 4000rpm
